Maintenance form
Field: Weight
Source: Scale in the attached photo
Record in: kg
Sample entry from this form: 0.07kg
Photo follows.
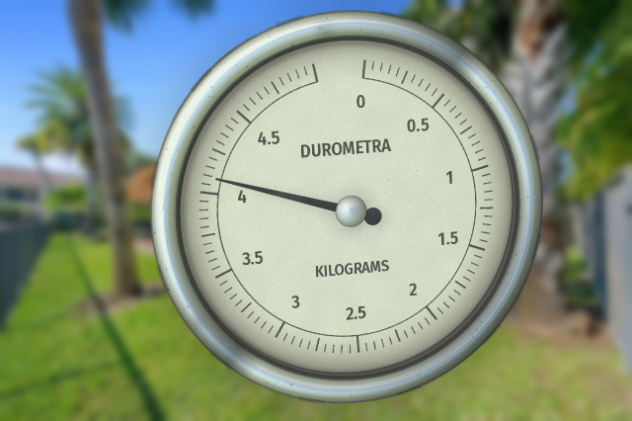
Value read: 4.1kg
